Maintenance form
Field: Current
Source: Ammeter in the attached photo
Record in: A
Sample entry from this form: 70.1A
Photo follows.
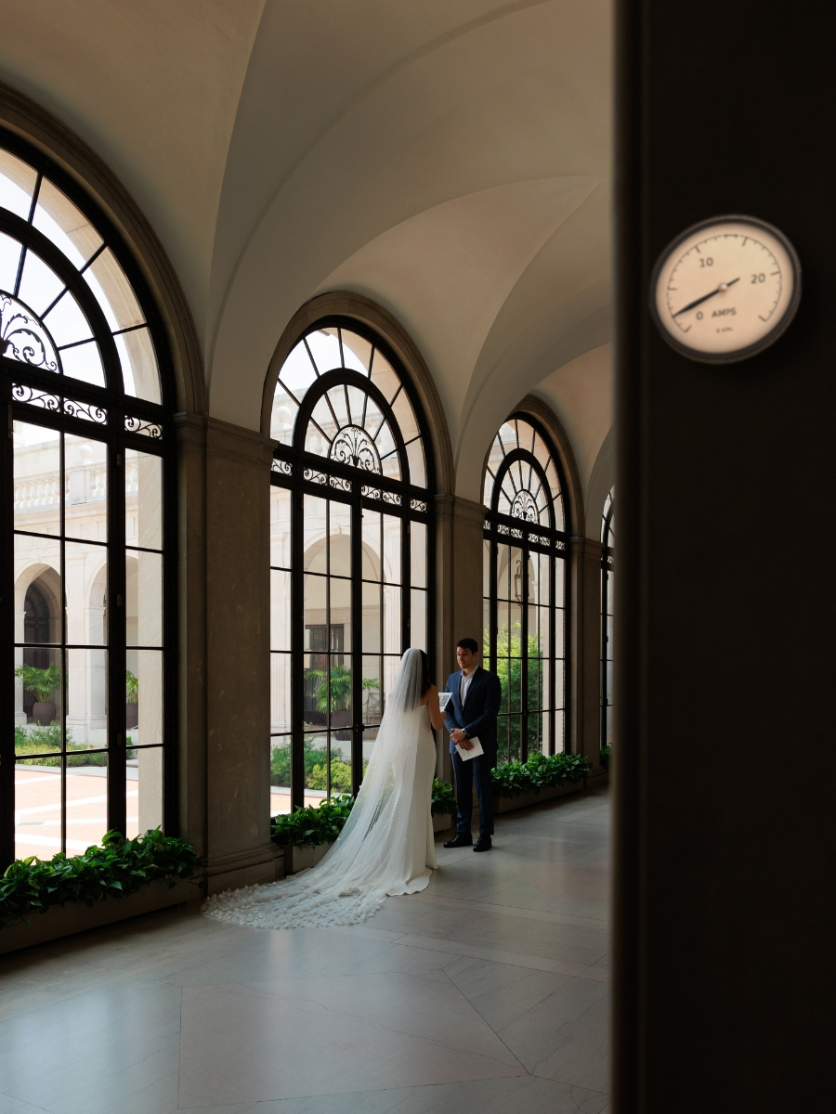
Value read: 2A
